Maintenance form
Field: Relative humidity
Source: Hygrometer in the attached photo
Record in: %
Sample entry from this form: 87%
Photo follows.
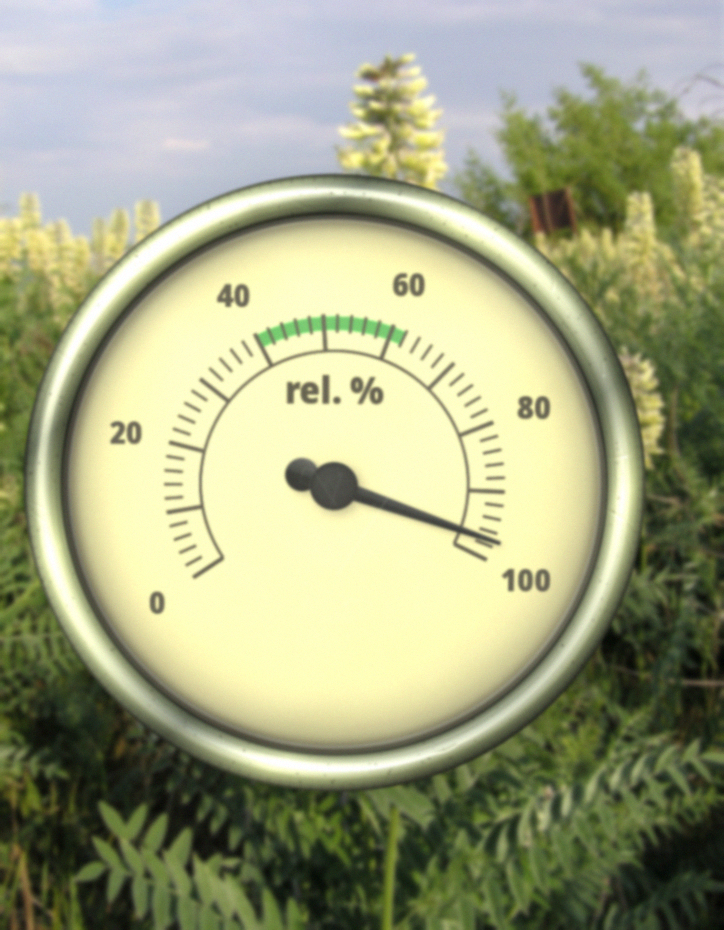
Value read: 97%
